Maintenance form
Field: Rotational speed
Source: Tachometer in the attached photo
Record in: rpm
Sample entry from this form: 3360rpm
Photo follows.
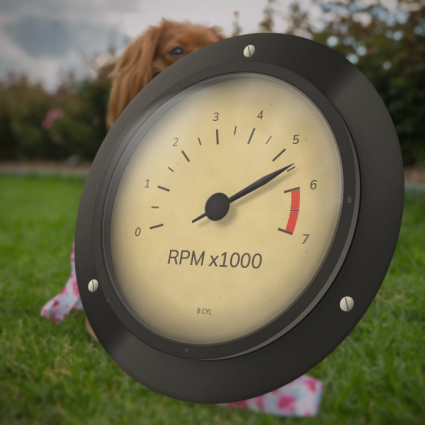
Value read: 5500rpm
